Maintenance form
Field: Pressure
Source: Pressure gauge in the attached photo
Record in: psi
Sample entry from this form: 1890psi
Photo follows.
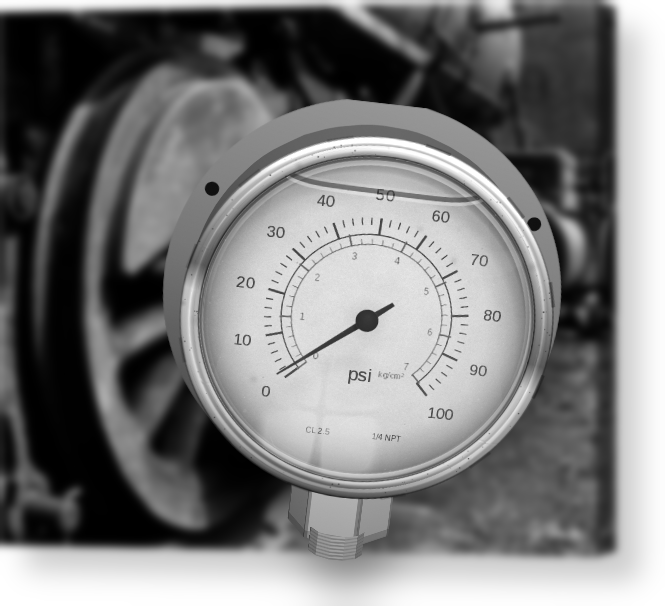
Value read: 2psi
